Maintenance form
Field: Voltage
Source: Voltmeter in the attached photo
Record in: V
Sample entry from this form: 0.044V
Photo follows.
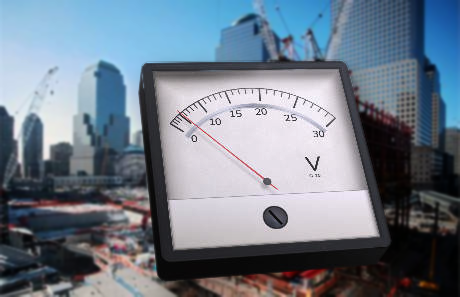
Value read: 5V
